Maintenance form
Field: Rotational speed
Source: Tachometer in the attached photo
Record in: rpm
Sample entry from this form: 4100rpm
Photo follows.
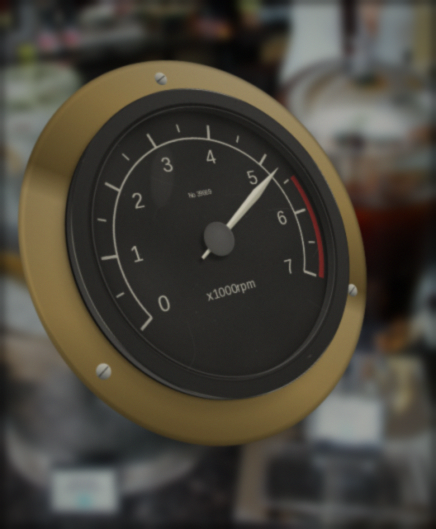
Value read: 5250rpm
